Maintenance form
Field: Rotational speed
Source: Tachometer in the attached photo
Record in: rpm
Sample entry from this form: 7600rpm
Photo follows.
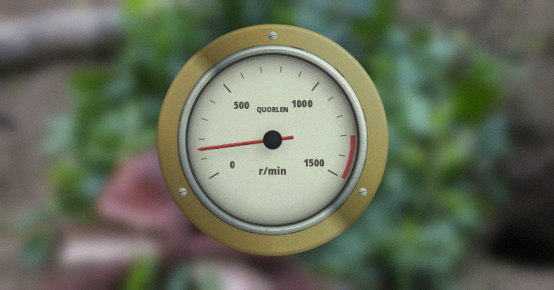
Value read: 150rpm
